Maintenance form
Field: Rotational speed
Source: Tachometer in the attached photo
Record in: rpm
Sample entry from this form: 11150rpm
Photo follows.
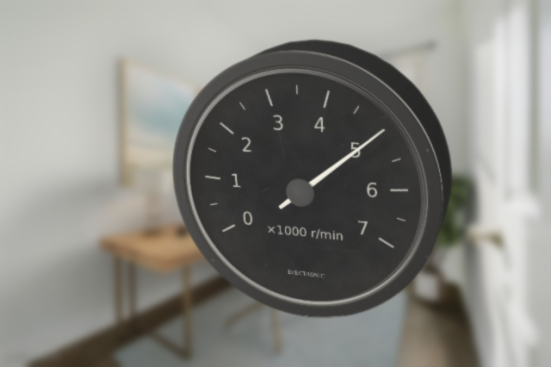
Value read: 5000rpm
